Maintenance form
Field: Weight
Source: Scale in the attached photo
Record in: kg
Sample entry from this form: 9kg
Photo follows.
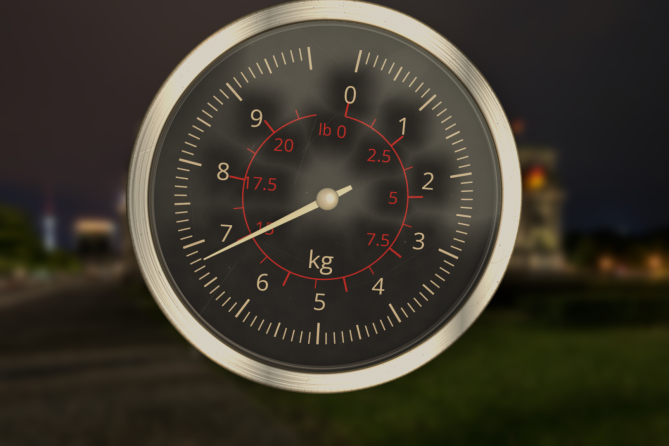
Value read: 6.8kg
